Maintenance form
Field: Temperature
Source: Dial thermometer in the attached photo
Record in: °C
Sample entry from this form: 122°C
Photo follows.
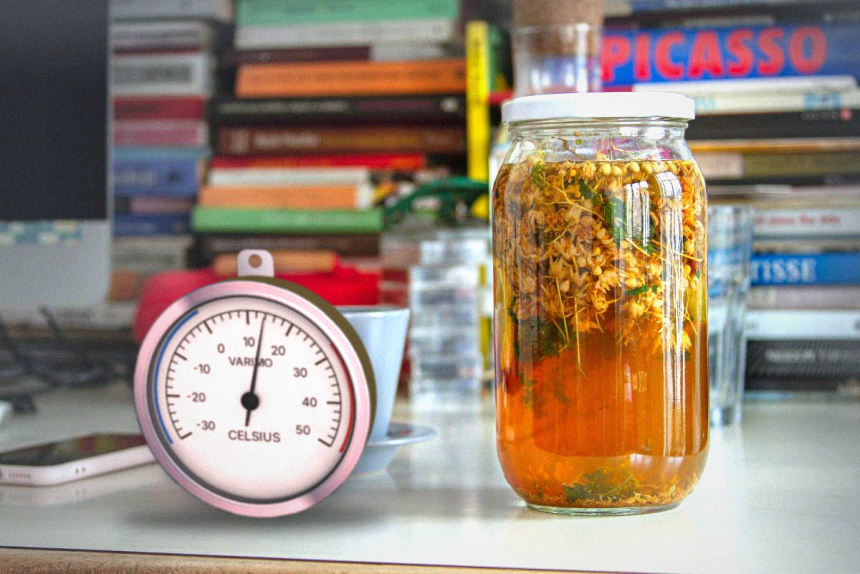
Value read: 14°C
